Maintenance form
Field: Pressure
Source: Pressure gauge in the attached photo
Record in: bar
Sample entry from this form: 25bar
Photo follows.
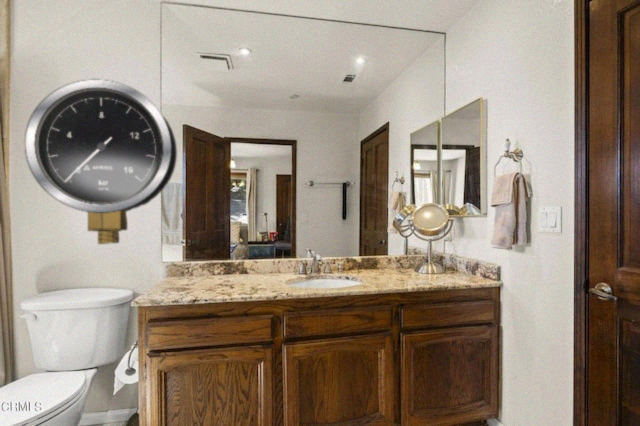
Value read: 0bar
